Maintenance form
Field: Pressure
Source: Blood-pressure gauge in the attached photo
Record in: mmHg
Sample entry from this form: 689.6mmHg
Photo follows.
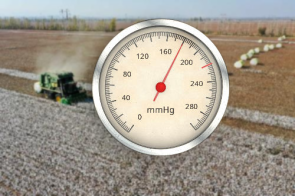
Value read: 180mmHg
